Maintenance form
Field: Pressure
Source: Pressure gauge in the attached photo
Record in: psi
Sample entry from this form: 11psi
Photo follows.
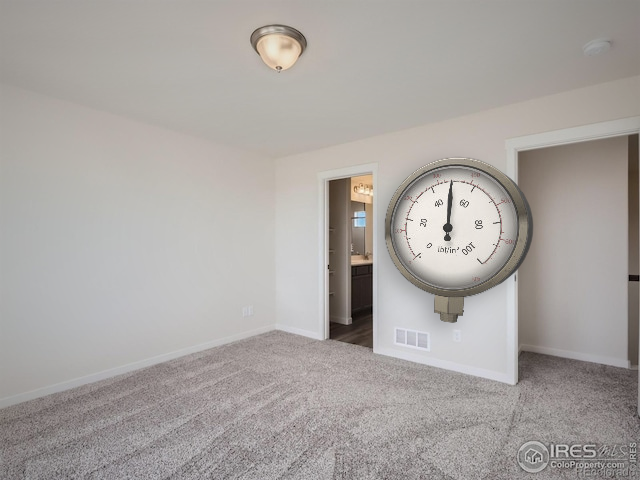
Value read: 50psi
